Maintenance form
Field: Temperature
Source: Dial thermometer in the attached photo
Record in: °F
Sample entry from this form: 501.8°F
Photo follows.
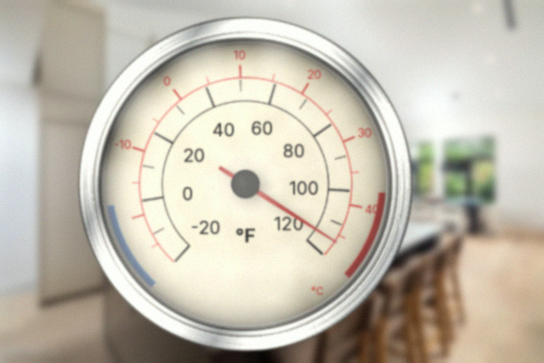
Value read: 115°F
